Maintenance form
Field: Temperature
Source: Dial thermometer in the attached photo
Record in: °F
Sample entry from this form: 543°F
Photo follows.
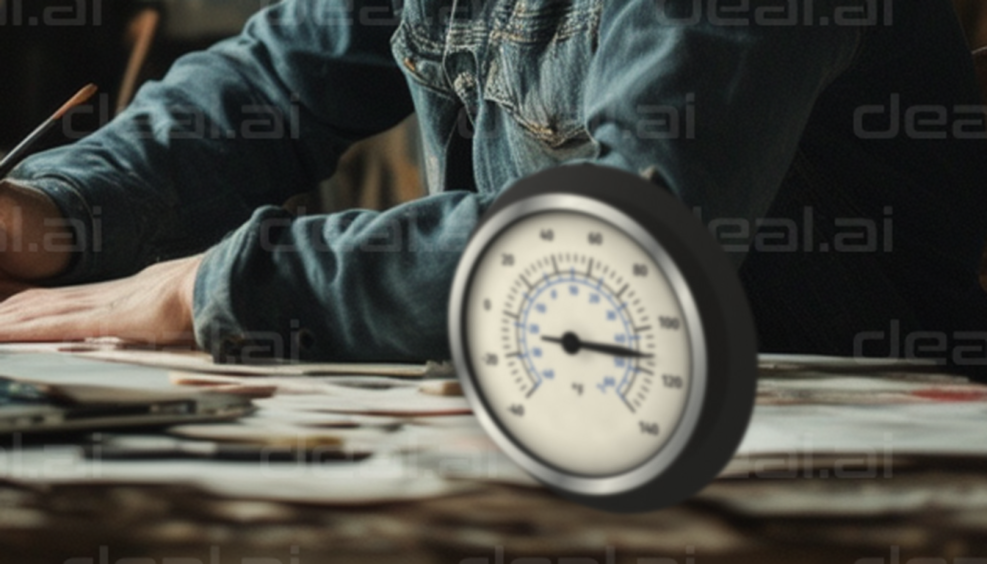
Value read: 112°F
